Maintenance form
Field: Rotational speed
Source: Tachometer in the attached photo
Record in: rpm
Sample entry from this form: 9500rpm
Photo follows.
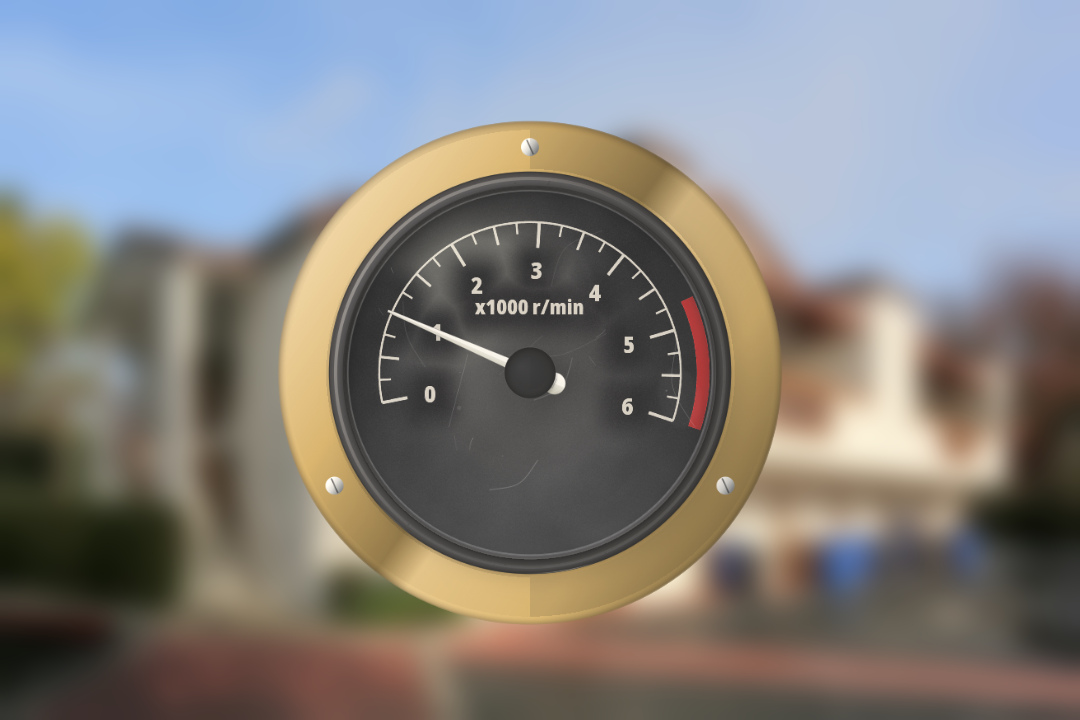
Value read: 1000rpm
